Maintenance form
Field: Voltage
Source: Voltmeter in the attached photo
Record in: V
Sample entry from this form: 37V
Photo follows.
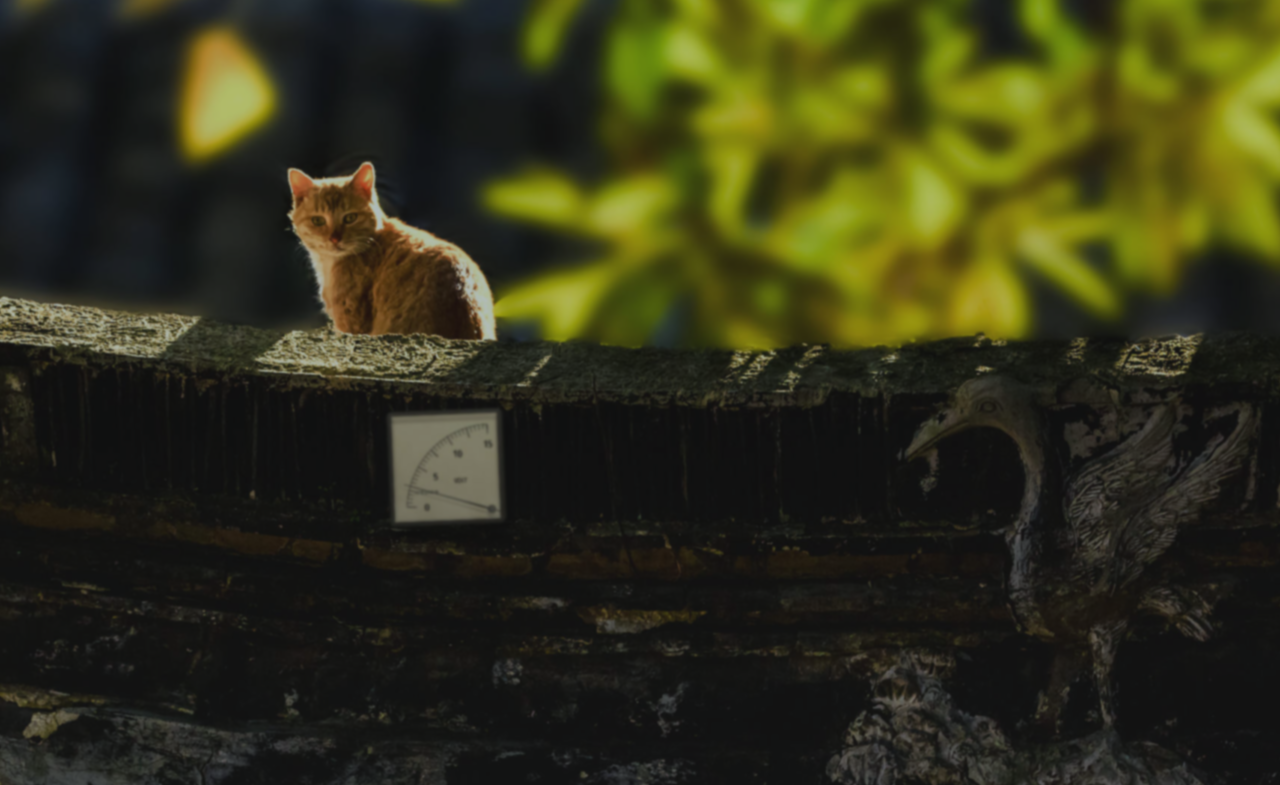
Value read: 2.5V
